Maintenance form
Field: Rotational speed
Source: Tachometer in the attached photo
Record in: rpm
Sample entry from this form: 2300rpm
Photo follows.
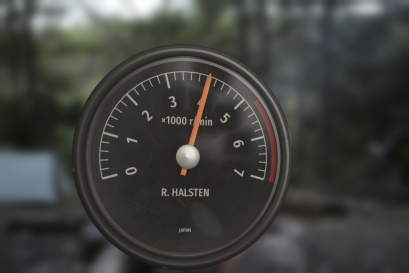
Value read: 4000rpm
